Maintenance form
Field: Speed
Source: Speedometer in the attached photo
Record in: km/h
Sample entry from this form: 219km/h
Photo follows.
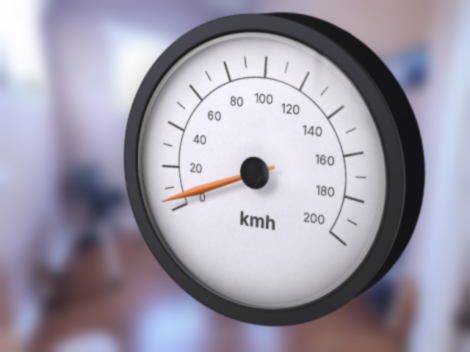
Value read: 5km/h
